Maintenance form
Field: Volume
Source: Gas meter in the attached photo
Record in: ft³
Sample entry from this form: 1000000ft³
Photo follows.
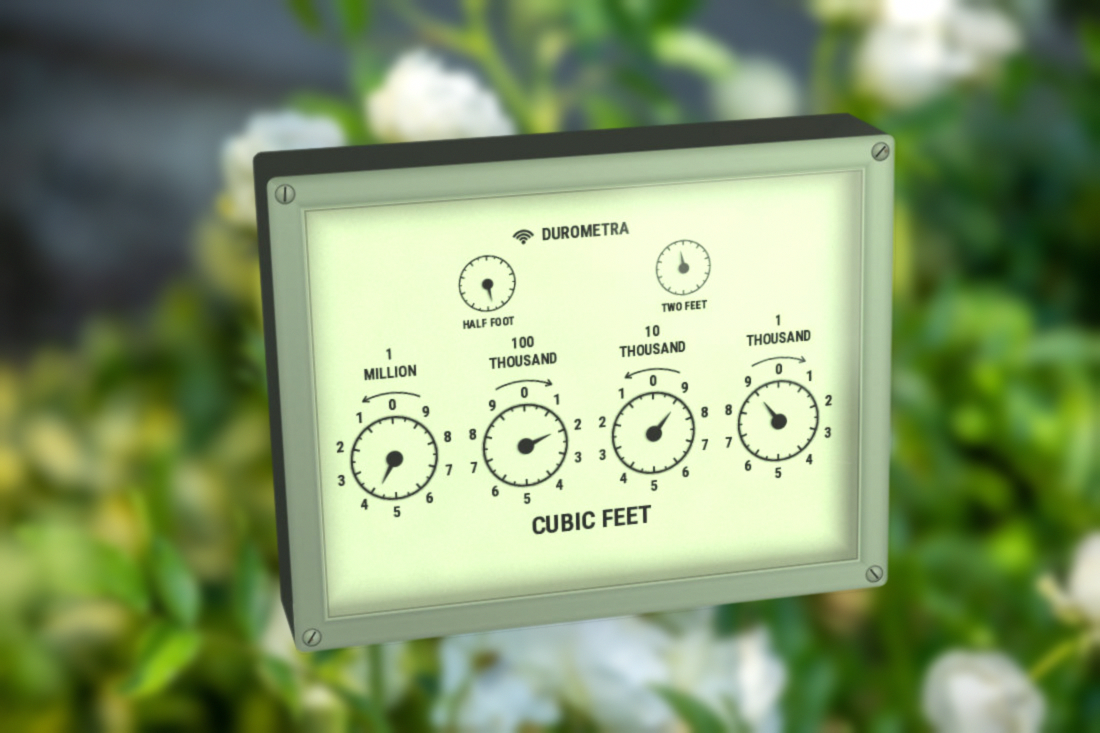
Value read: 418900ft³
